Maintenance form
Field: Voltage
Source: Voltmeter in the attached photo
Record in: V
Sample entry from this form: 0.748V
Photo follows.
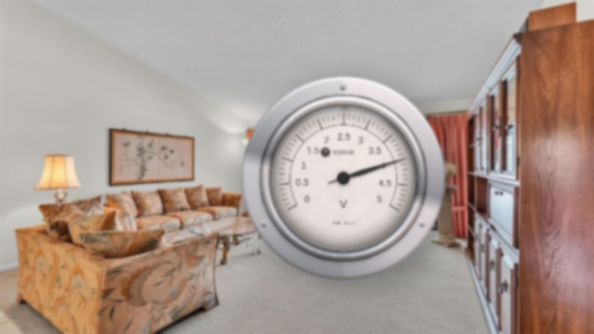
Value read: 4V
